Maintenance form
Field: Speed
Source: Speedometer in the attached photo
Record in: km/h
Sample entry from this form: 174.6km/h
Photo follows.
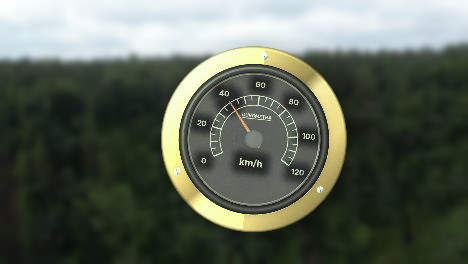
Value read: 40km/h
